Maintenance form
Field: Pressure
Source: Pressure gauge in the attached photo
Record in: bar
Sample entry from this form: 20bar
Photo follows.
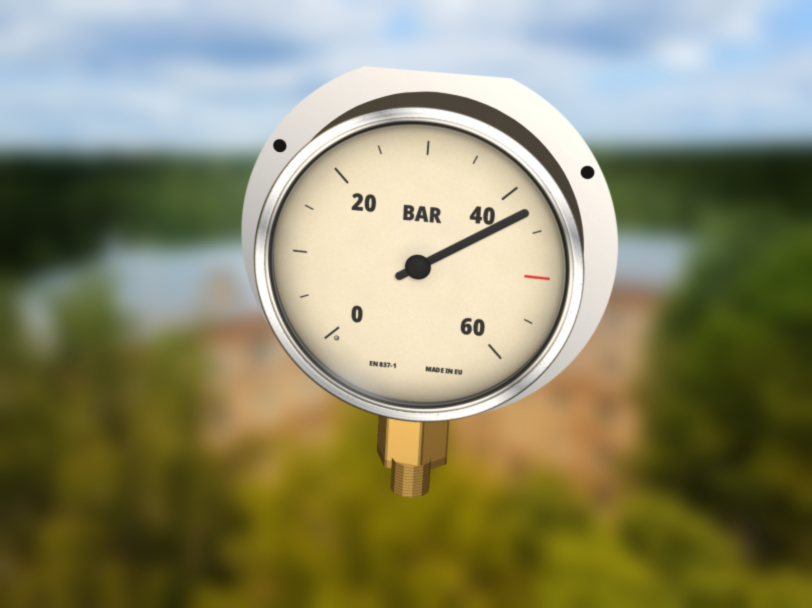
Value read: 42.5bar
